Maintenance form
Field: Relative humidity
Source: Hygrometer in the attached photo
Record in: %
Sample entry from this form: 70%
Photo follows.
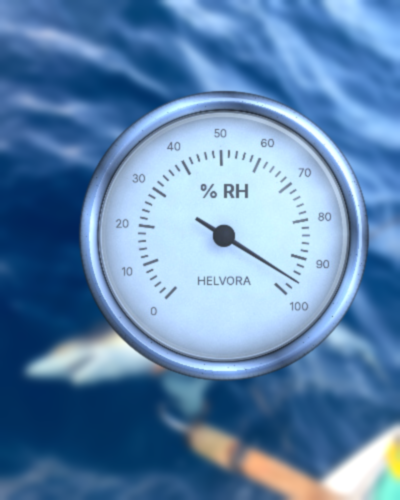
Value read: 96%
